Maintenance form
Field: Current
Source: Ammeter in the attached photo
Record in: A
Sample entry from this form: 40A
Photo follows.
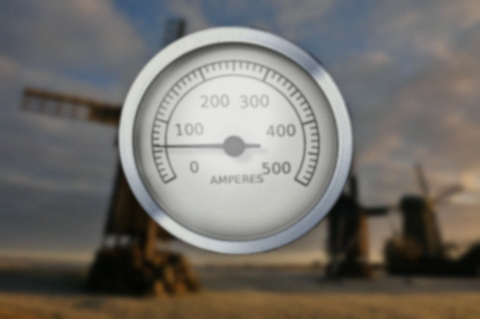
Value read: 60A
